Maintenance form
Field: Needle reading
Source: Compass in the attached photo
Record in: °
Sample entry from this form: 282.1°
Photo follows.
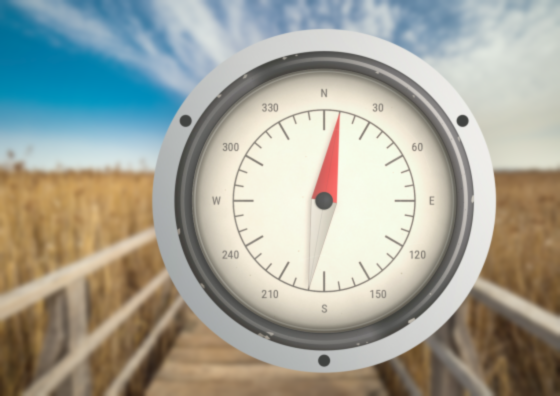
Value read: 10°
